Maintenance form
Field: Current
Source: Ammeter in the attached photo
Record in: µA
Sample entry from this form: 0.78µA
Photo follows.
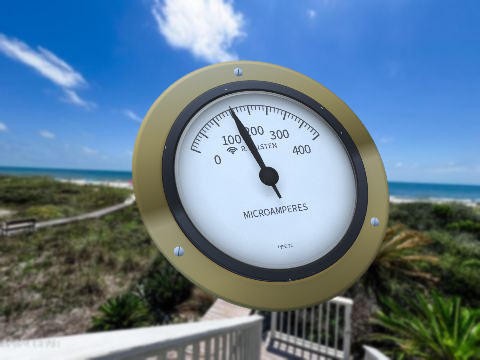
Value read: 150µA
